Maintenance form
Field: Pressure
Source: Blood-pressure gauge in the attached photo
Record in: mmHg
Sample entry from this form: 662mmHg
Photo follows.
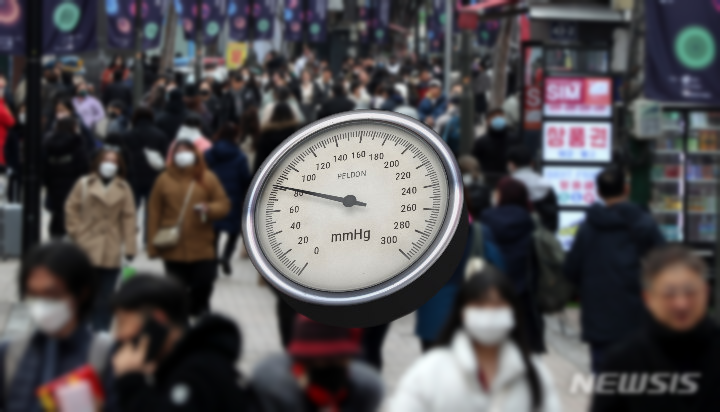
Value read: 80mmHg
